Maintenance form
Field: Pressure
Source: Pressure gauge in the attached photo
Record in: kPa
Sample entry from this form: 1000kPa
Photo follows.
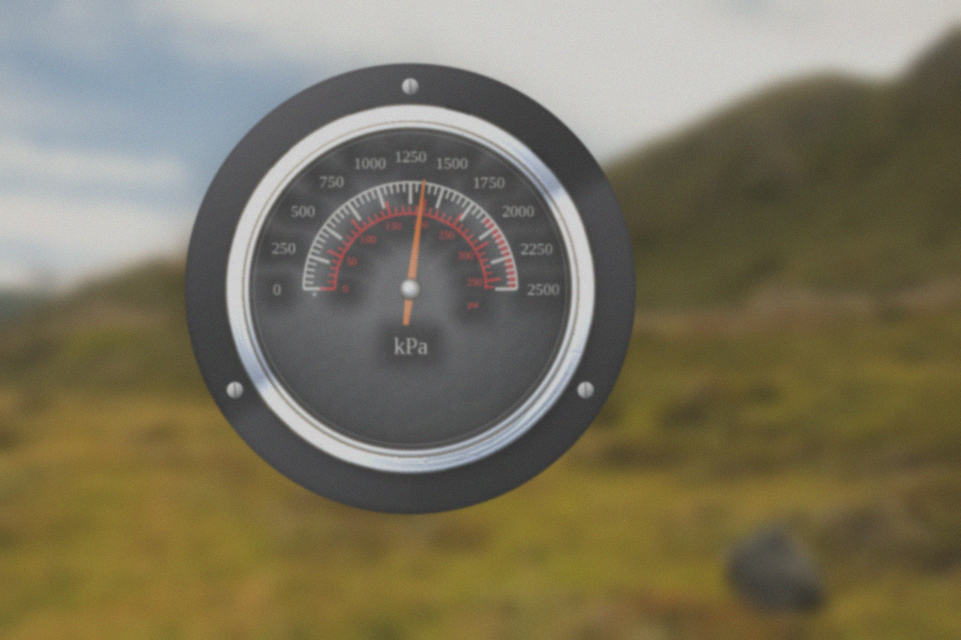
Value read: 1350kPa
